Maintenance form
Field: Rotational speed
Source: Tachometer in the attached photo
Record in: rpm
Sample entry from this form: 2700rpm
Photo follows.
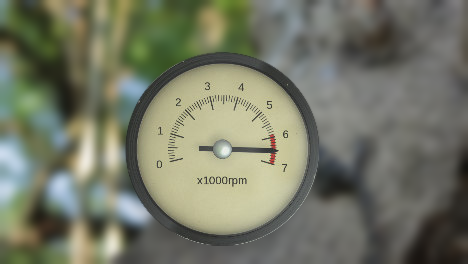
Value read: 6500rpm
